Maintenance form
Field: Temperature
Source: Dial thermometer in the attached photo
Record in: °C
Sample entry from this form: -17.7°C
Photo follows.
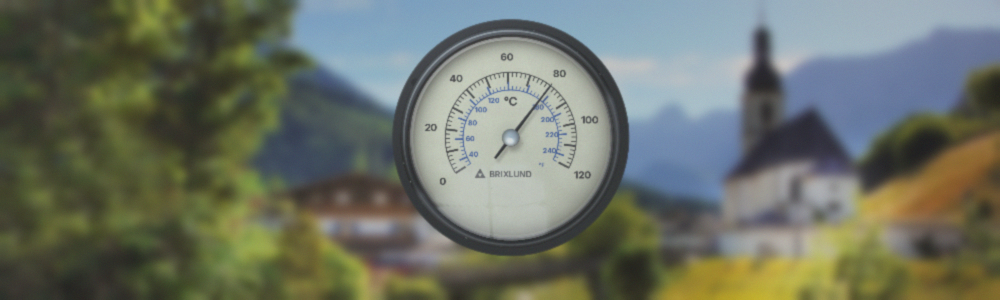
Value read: 80°C
